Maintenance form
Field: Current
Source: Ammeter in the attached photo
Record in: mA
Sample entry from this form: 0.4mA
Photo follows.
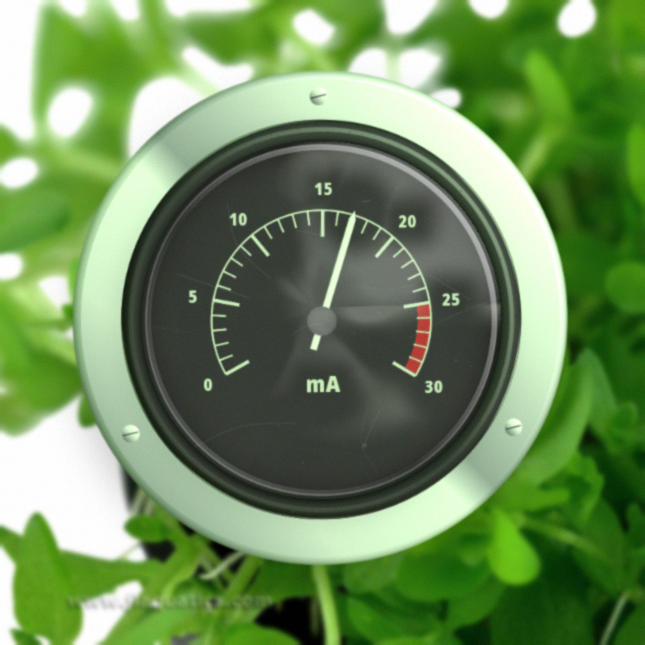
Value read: 17mA
